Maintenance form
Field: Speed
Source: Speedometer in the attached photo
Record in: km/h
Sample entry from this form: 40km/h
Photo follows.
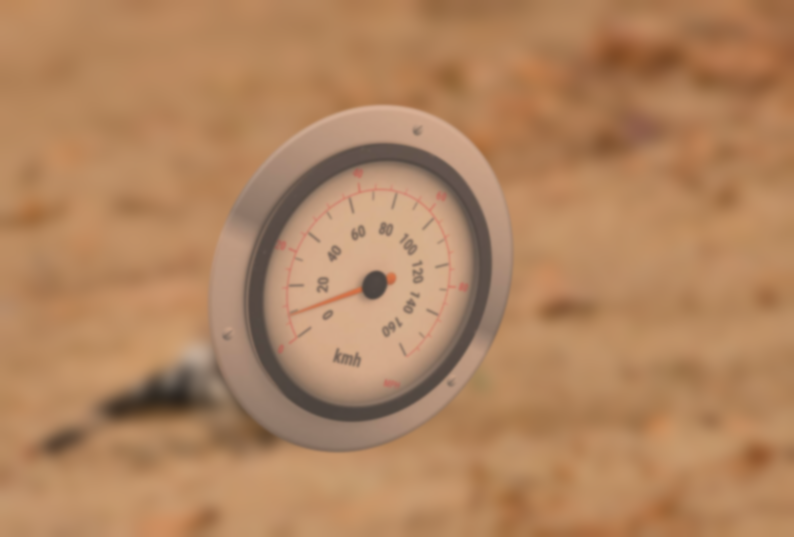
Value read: 10km/h
